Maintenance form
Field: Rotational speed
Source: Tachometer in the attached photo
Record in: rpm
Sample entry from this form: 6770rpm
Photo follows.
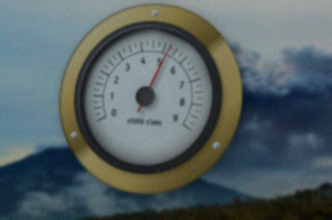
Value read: 5250rpm
